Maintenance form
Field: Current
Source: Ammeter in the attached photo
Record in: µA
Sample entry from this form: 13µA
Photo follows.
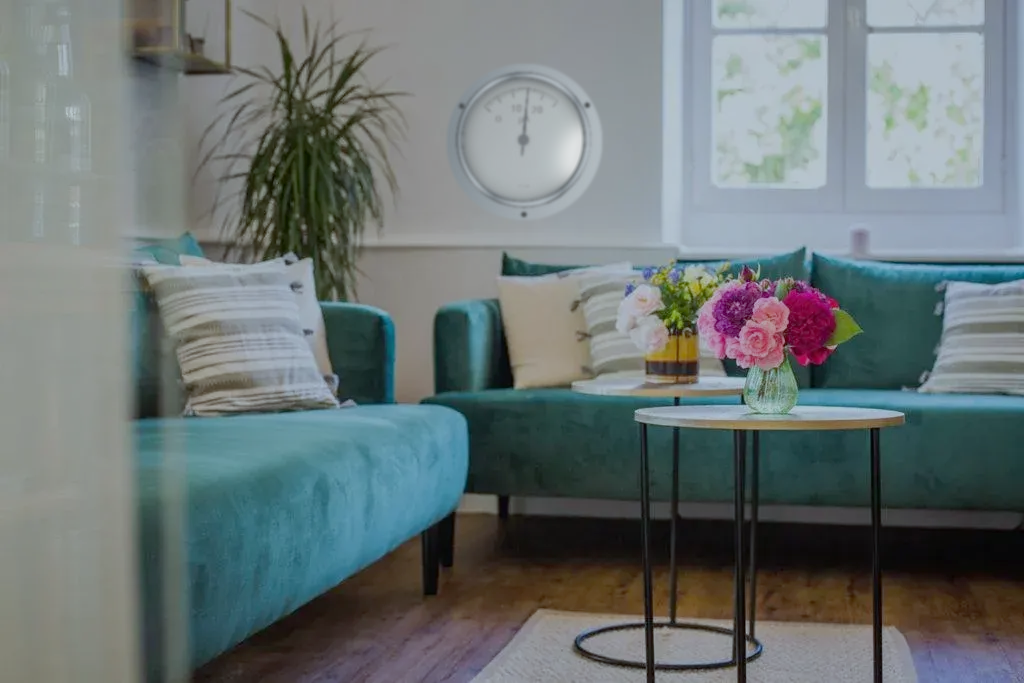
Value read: 15µA
